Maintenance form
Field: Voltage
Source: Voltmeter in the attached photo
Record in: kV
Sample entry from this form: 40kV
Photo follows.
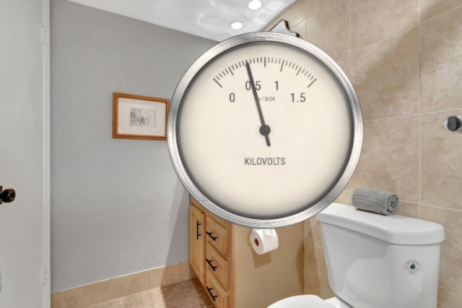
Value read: 0.5kV
